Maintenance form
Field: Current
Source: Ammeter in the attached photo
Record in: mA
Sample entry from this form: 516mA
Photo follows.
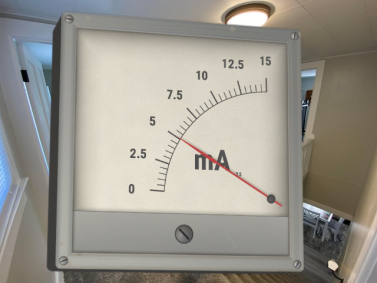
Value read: 5mA
